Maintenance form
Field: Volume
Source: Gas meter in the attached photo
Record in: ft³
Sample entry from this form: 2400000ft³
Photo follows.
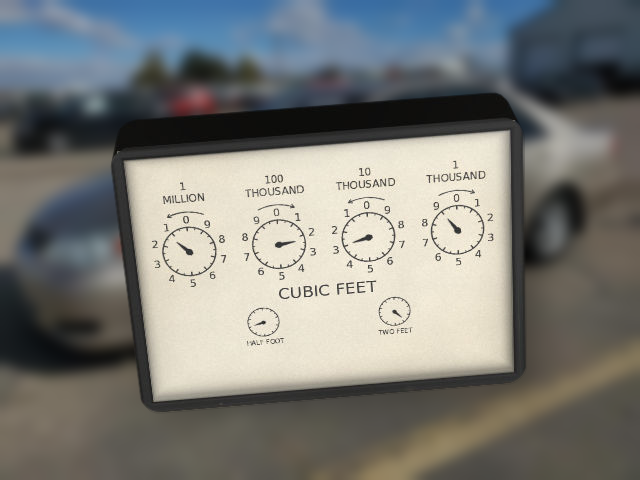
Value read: 122900ft³
